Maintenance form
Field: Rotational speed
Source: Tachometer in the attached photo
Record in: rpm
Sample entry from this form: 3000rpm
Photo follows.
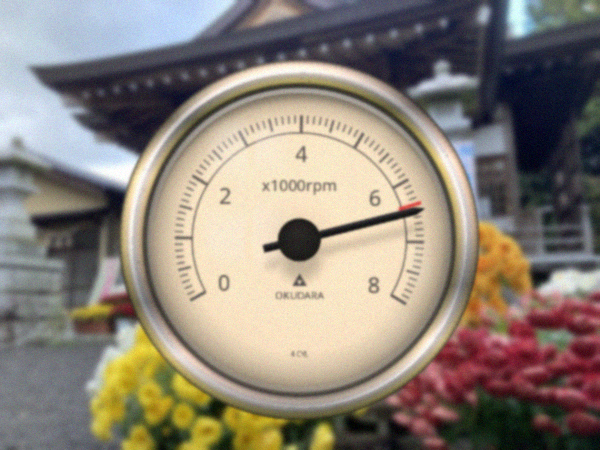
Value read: 6500rpm
